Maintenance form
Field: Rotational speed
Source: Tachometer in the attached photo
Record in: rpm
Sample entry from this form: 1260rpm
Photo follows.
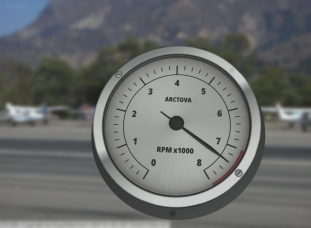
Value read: 7400rpm
